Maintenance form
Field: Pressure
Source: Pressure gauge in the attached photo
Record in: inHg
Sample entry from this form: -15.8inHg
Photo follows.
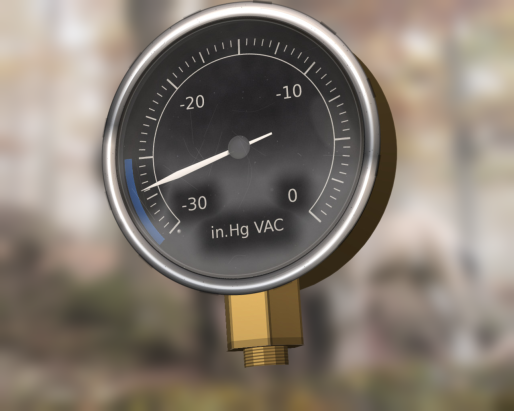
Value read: -27inHg
